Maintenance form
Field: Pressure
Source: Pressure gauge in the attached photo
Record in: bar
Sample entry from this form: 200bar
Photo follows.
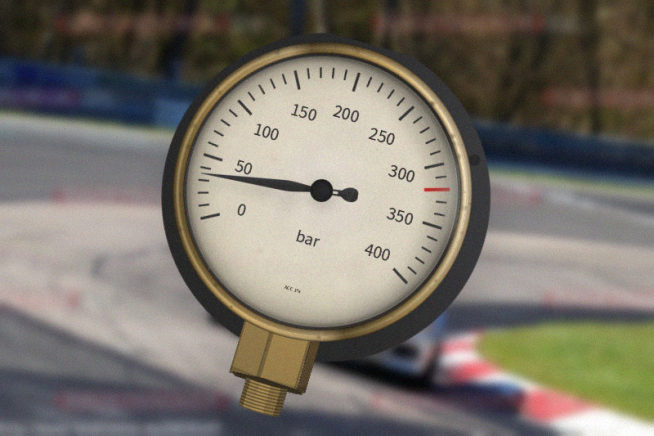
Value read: 35bar
